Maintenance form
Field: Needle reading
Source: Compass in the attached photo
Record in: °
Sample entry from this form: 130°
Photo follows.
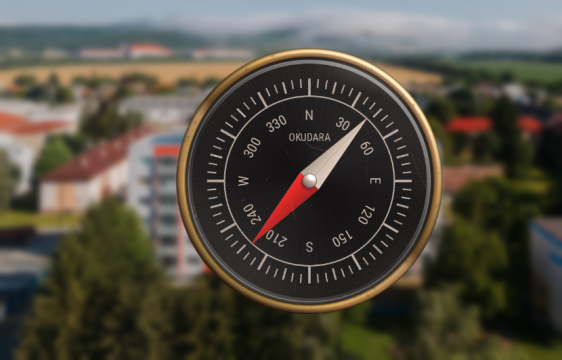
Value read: 222.5°
